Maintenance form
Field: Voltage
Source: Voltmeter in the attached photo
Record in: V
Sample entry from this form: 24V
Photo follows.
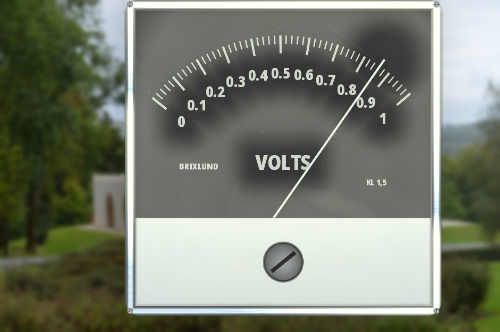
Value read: 0.86V
